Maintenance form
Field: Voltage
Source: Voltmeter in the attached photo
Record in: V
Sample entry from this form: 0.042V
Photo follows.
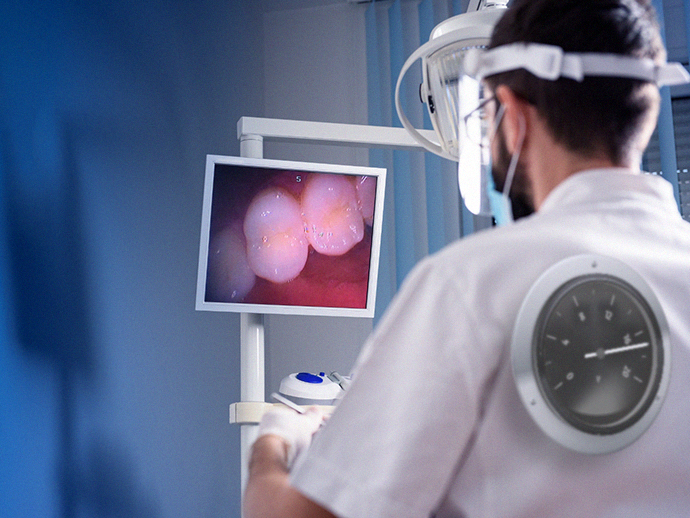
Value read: 17V
